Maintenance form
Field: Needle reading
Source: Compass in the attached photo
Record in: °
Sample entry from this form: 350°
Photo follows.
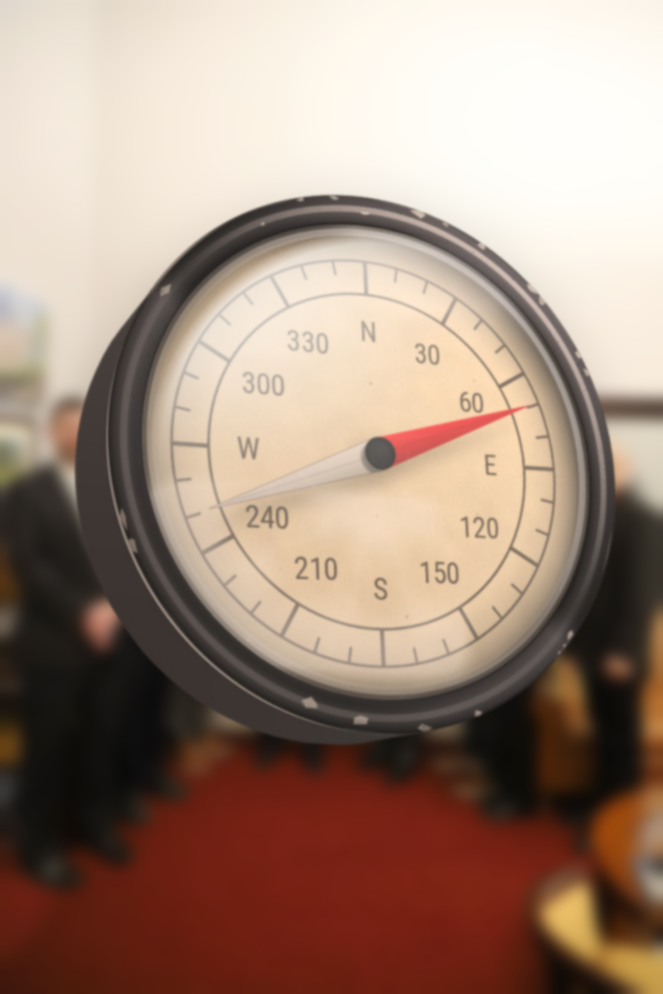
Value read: 70°
